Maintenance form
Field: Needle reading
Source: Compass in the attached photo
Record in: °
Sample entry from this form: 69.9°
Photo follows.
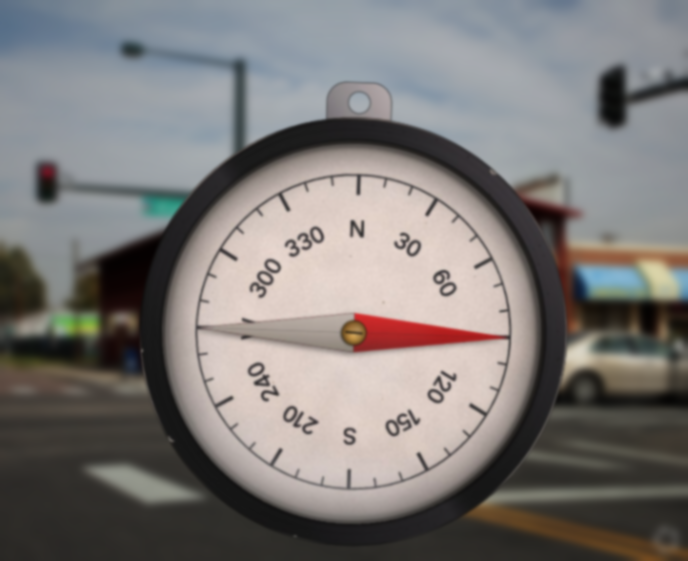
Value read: 90°
